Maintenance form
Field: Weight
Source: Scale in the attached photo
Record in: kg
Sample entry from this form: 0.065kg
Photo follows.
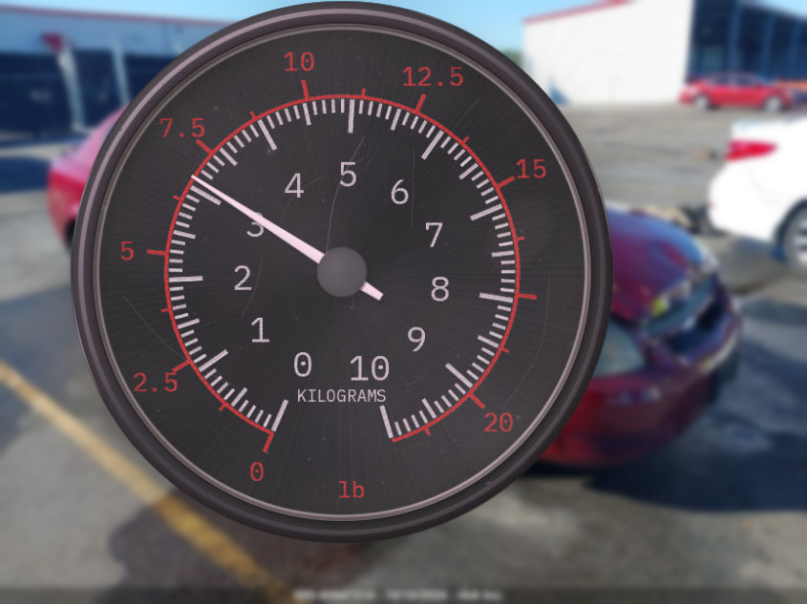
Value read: 3.1kg
